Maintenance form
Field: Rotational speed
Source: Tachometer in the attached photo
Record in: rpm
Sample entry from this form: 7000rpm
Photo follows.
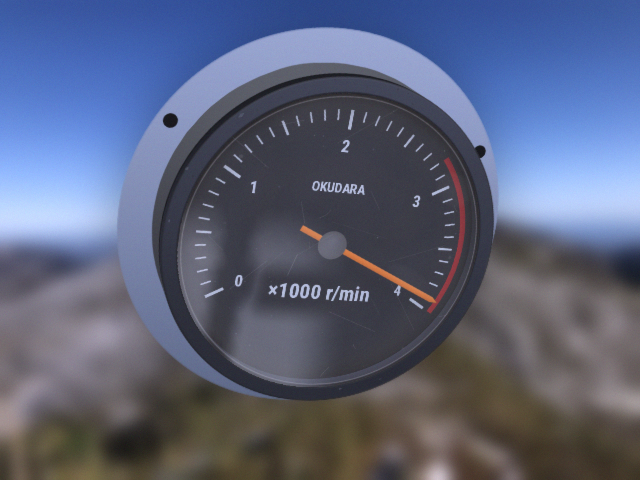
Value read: 3900rpm
